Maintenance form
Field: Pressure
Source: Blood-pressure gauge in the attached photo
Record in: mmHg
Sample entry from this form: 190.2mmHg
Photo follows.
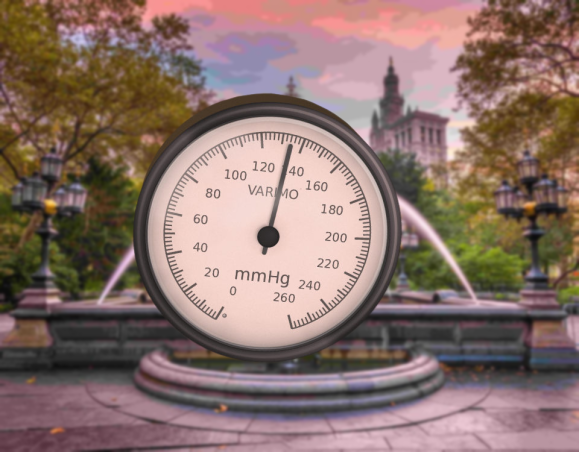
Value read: 134mmHg
